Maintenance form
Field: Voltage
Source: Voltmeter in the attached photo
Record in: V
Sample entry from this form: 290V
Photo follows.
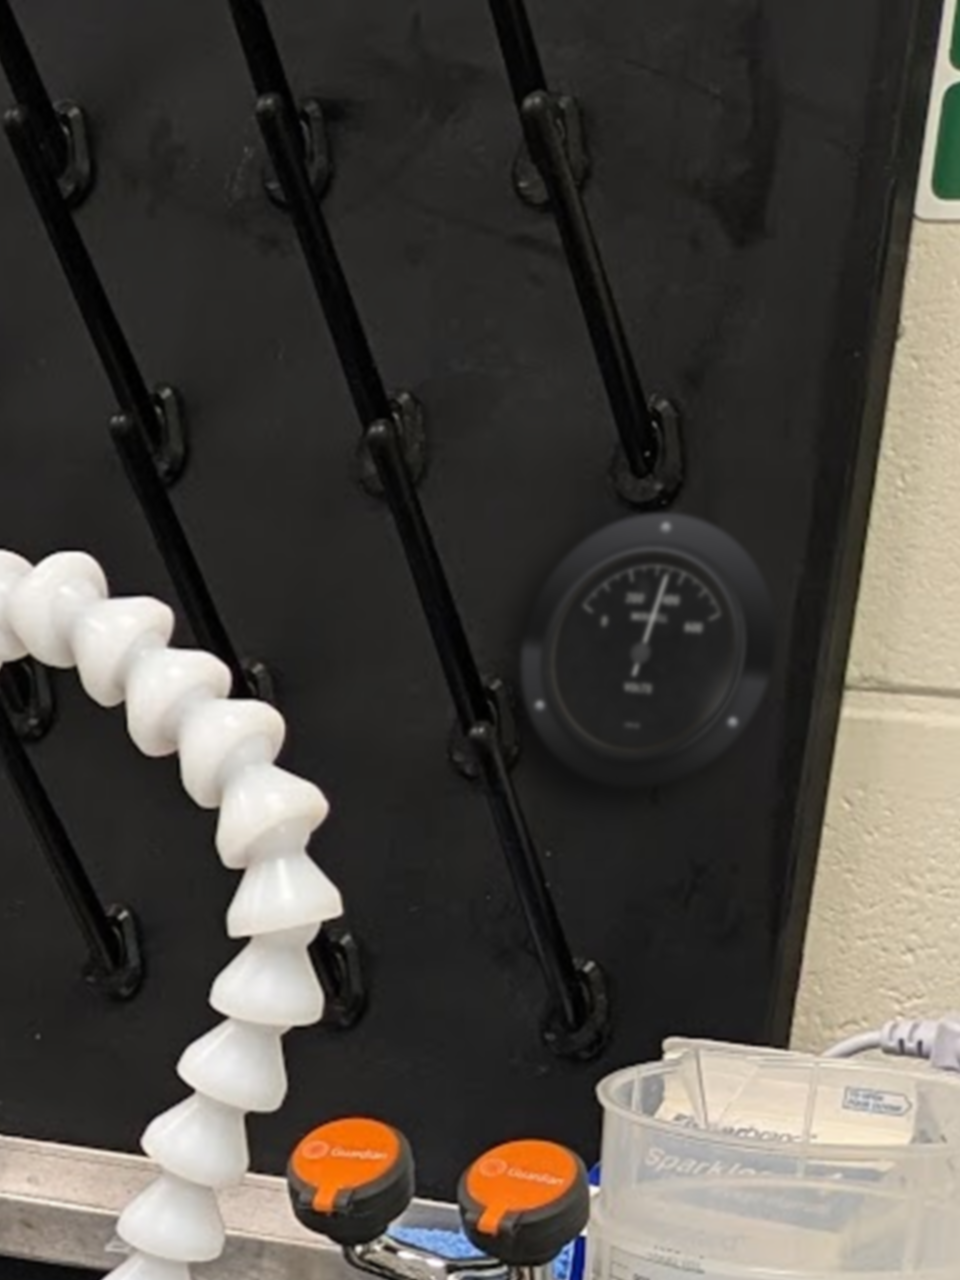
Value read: 350V
